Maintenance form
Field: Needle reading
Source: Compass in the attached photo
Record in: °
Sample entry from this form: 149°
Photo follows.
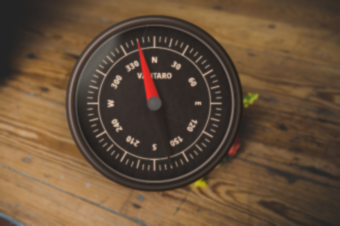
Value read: 345°
